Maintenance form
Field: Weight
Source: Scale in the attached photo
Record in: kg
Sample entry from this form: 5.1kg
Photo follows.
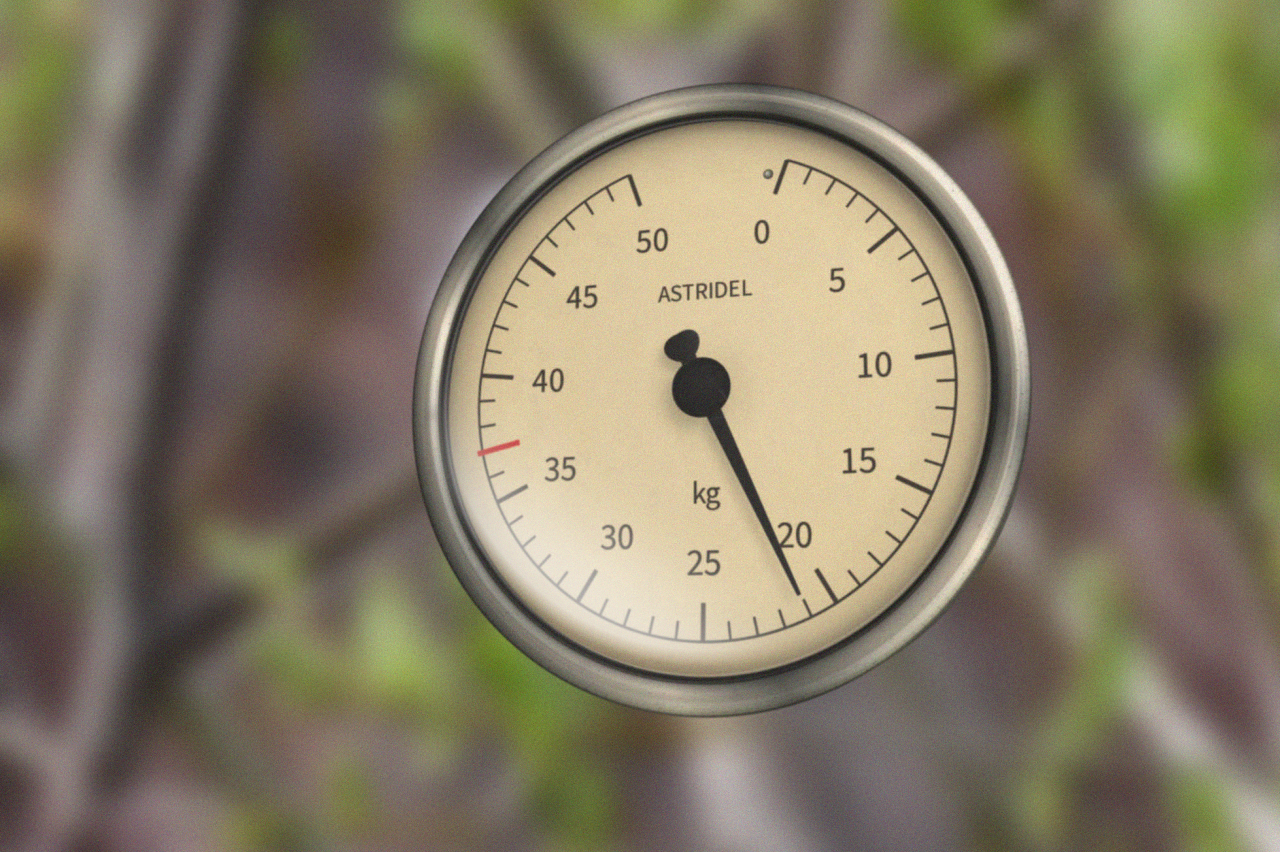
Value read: 21kg
